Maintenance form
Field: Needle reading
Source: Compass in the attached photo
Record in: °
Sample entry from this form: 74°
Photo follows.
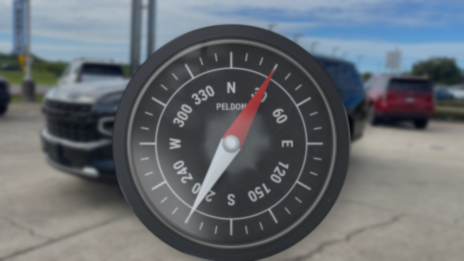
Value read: 30°
